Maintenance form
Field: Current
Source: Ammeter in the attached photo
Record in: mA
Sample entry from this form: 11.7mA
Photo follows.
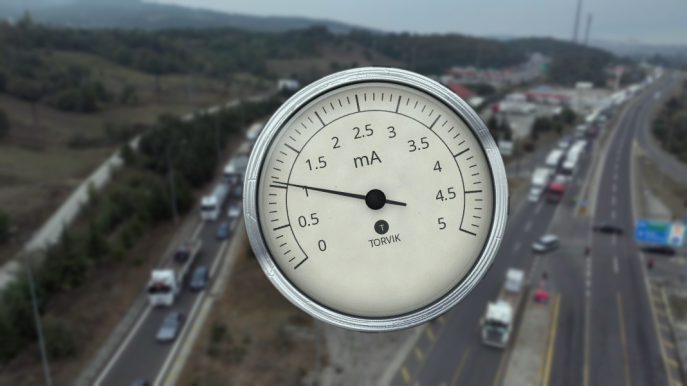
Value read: 1.05mA
